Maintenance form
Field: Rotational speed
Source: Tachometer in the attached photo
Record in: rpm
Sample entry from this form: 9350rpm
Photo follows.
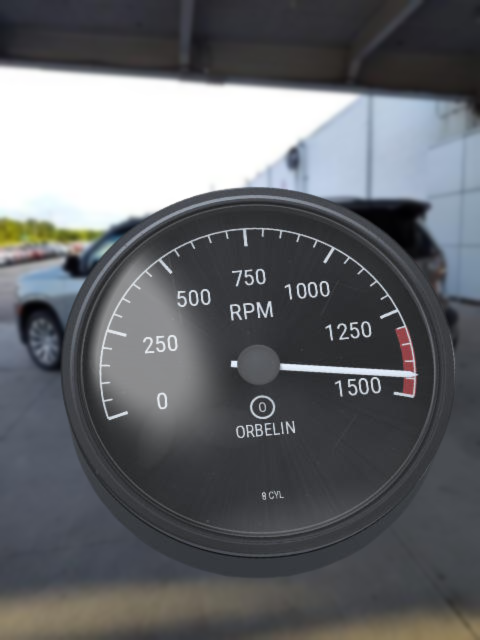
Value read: 1450rpm
